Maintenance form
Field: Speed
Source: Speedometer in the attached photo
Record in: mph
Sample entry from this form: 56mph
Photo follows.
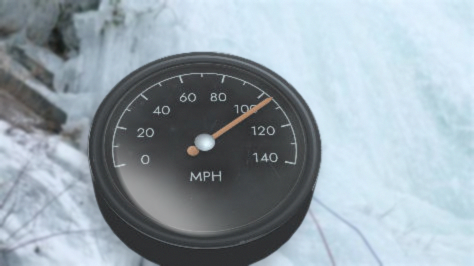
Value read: 105mph
